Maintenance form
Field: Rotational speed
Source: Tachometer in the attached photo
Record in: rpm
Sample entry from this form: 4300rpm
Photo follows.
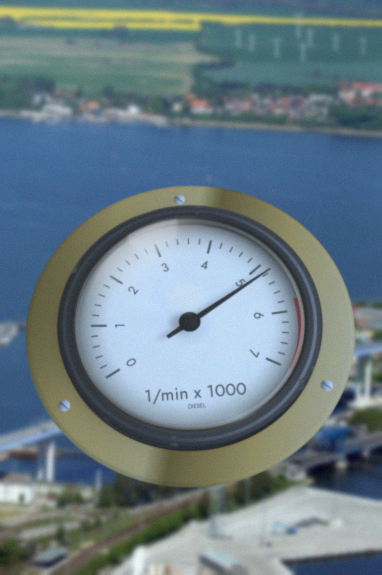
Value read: 5200rpm
